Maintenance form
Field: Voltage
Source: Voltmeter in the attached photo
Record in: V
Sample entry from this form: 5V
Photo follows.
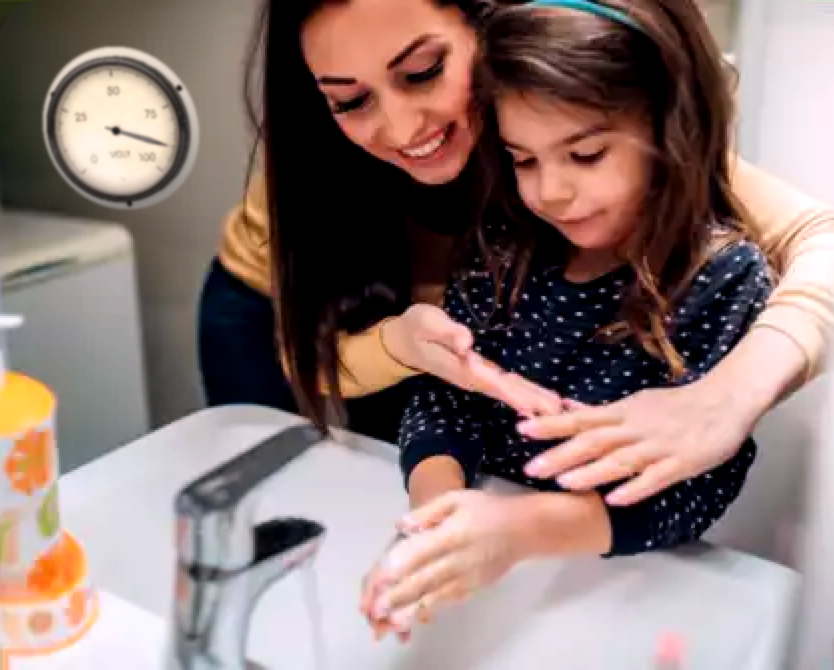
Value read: 90V
